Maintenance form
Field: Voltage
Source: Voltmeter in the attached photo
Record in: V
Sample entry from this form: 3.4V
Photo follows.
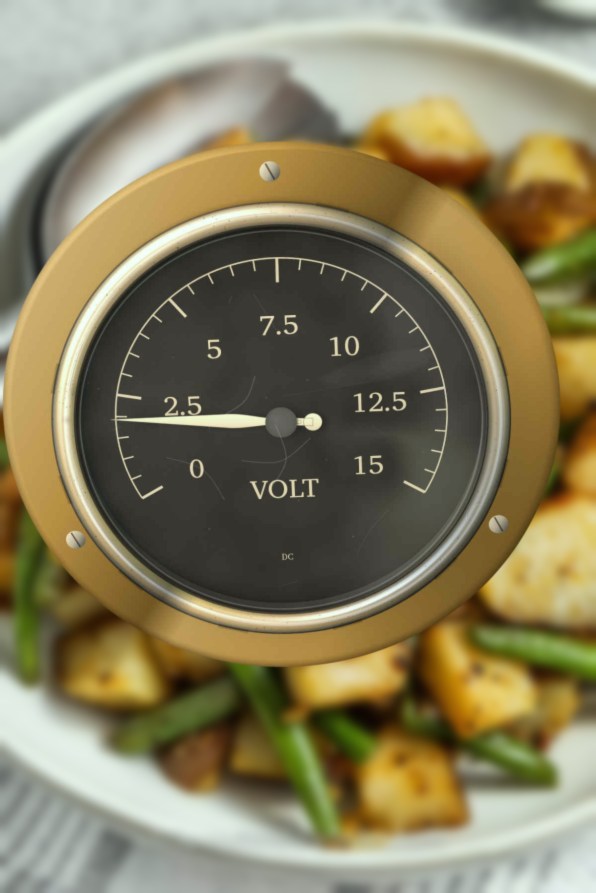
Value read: 2V
